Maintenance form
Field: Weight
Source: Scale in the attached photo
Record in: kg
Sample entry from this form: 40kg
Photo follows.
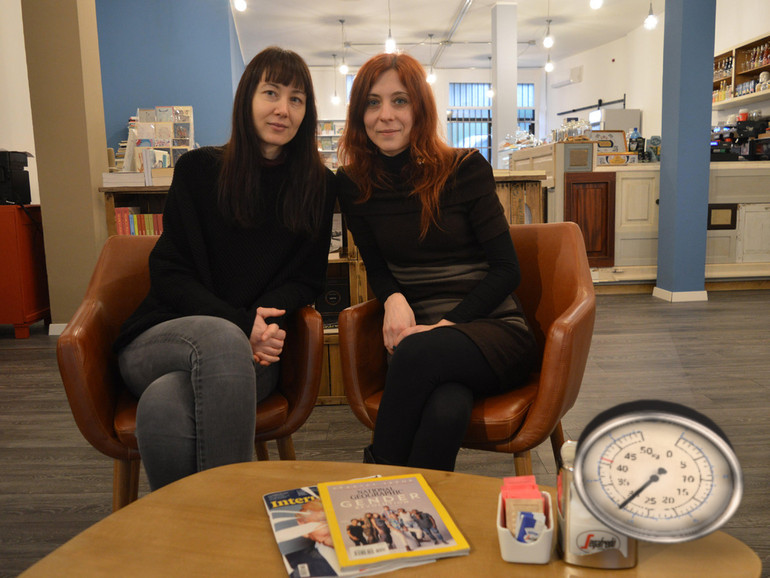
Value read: 30kg
